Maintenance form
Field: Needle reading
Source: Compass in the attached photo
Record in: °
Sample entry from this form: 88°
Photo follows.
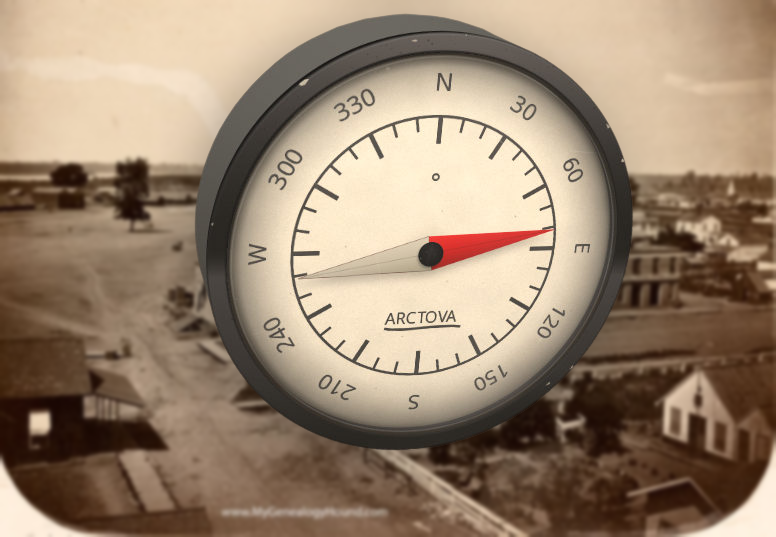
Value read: 80°
